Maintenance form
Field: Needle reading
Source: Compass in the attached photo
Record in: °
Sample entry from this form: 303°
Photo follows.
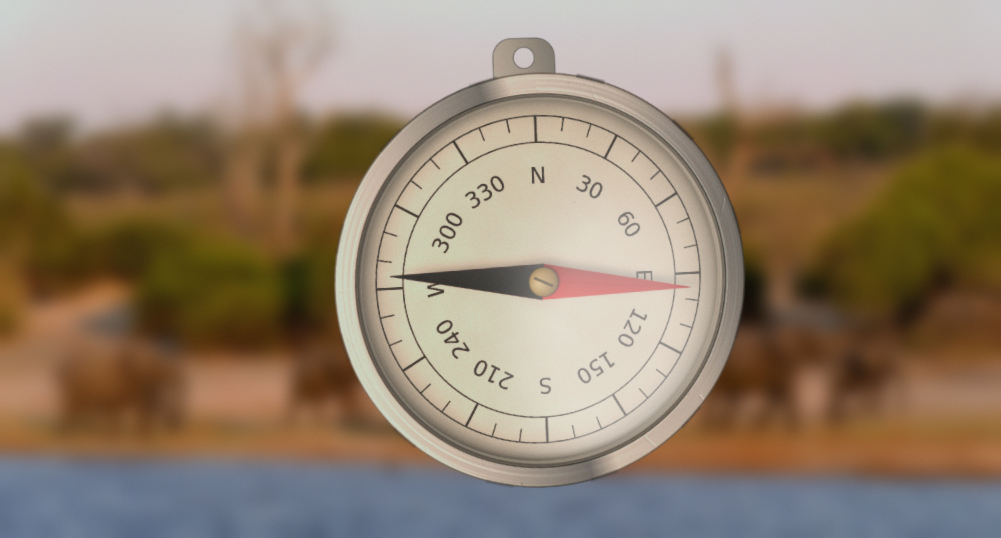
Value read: 95°
